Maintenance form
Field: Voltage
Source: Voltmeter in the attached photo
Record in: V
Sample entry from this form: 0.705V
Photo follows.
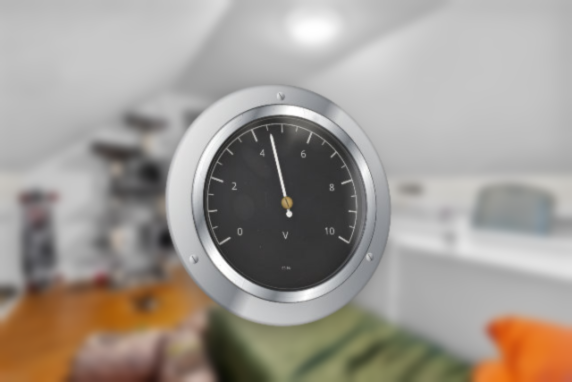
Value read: 4.5V
